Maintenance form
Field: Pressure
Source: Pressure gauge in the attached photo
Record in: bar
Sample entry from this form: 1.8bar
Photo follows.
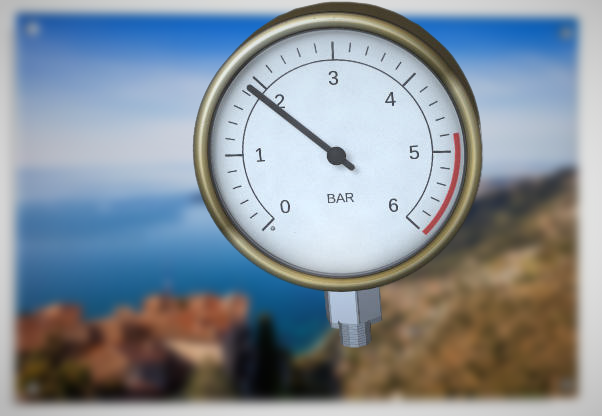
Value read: 1.9bar
